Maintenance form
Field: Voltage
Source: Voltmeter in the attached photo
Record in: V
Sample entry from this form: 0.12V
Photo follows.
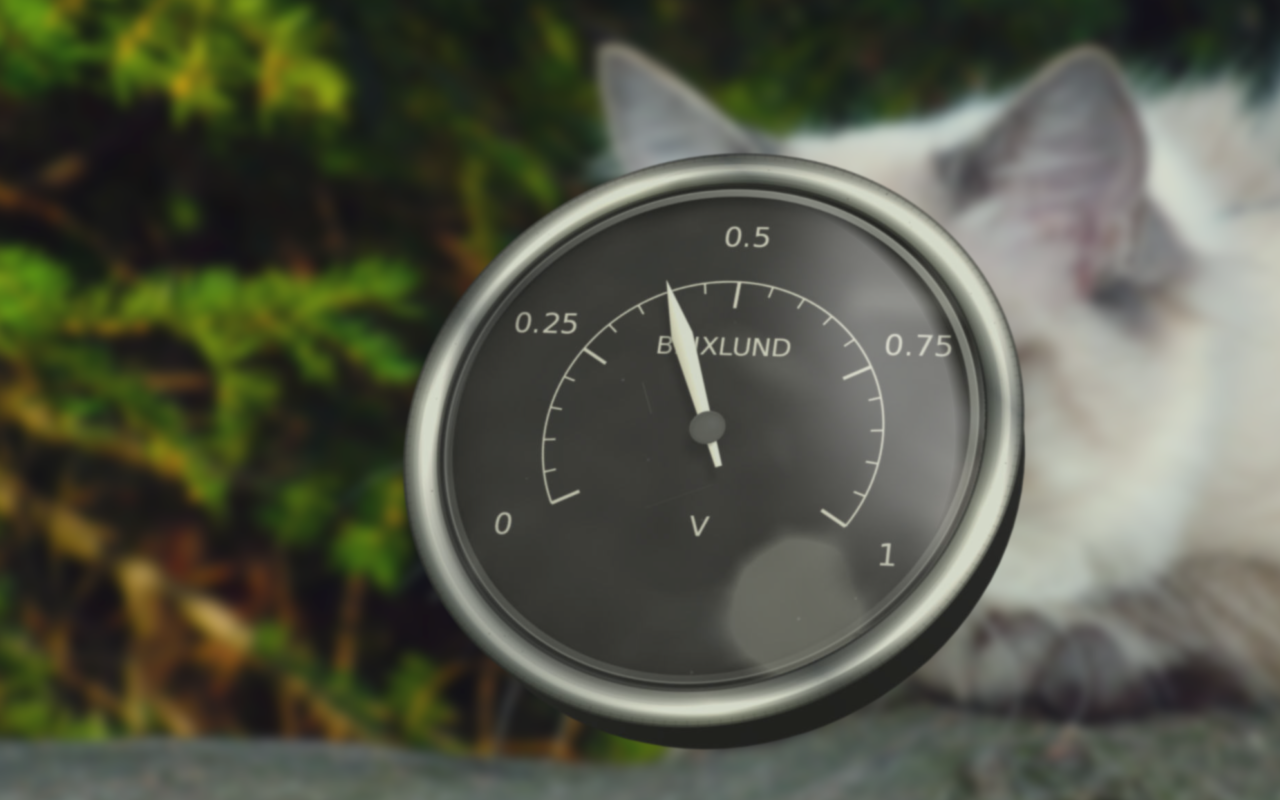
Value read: 0.4V
